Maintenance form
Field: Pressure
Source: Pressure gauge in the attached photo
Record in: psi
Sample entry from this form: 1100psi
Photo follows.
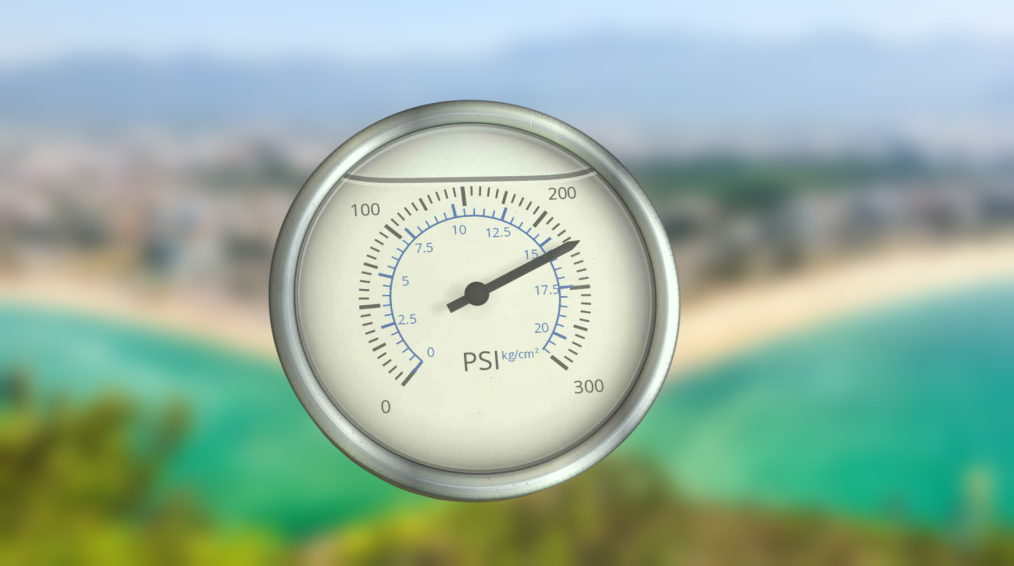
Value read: 225psi
